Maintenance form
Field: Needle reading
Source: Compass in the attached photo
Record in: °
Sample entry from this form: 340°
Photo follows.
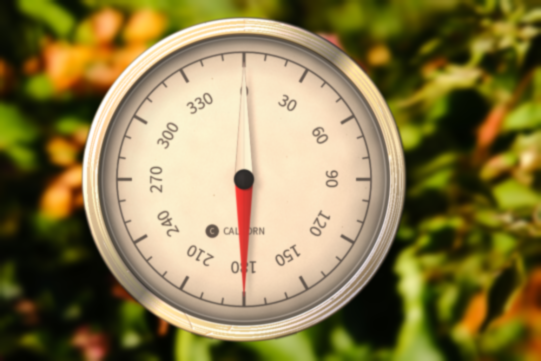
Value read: 180°
